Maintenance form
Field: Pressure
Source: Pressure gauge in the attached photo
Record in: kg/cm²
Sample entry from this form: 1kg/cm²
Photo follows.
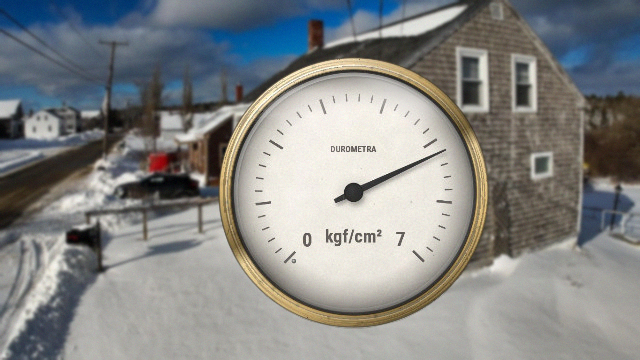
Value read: 5.2kg/cm²
